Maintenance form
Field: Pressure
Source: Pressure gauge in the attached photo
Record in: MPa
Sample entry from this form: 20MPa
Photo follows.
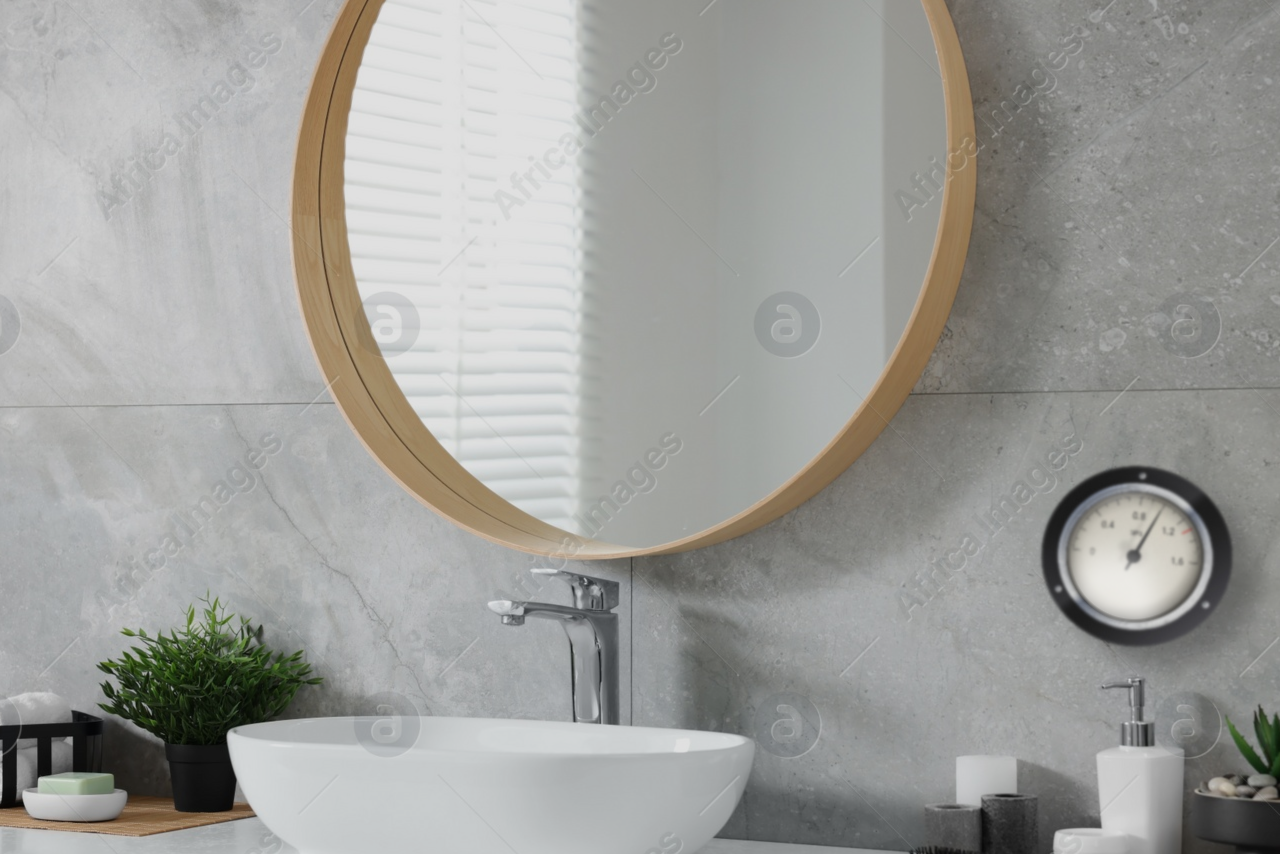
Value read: 1MPa
